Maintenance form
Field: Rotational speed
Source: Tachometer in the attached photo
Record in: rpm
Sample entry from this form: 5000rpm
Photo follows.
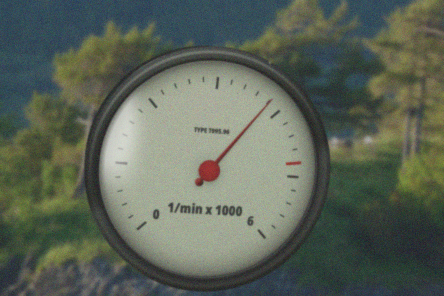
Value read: 3800rpm
